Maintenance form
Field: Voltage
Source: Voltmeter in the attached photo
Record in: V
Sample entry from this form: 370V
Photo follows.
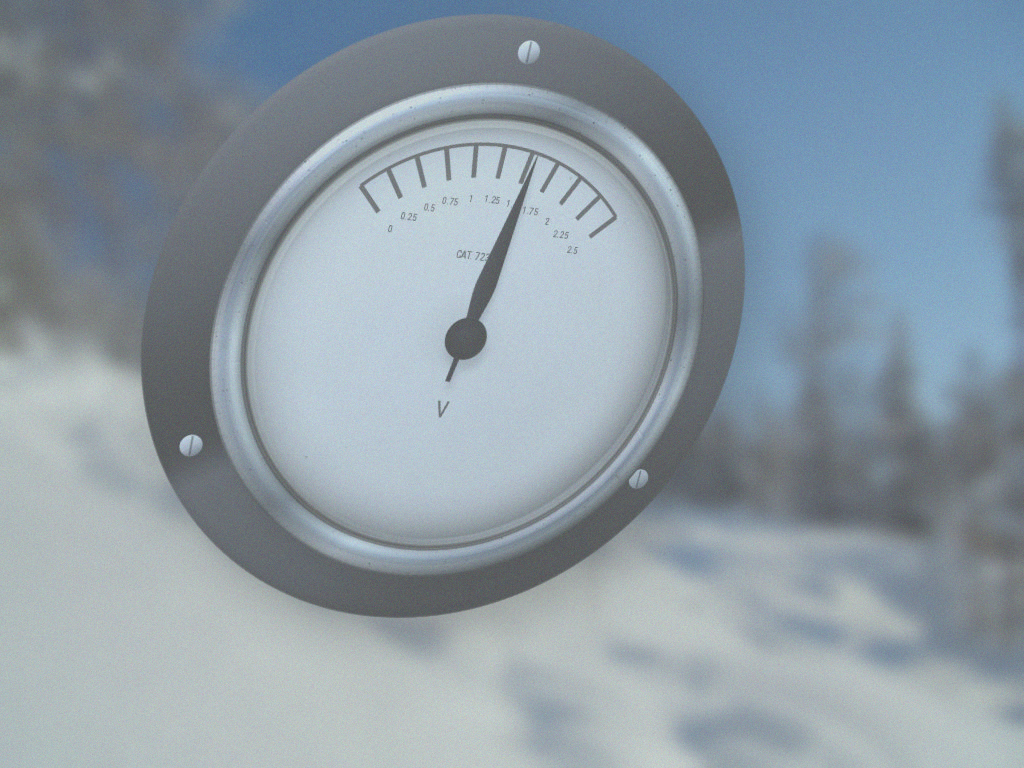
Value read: 1.5V
